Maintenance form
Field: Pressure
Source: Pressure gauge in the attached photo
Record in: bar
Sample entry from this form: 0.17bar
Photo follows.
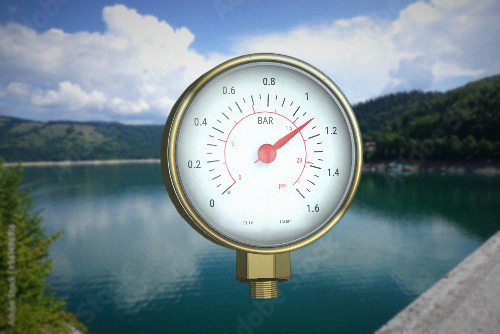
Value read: 1.1bar
